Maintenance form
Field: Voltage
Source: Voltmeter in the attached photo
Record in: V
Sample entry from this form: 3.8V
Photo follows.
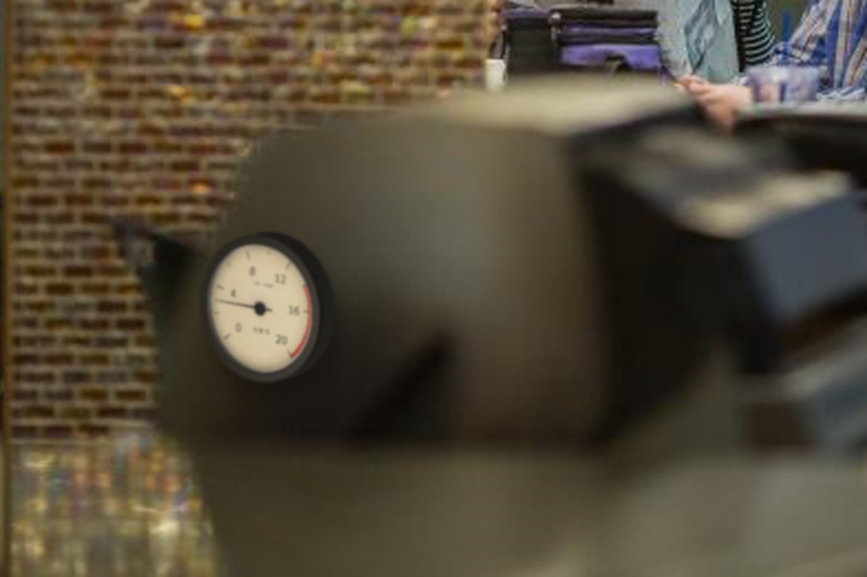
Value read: 3V
